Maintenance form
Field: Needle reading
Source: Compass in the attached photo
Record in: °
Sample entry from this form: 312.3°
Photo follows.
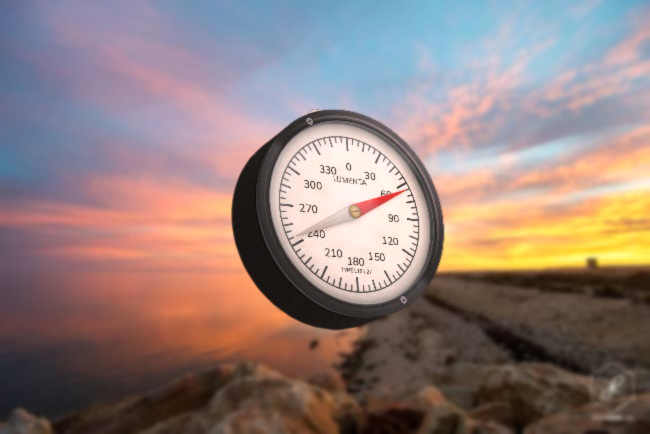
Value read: 65°
